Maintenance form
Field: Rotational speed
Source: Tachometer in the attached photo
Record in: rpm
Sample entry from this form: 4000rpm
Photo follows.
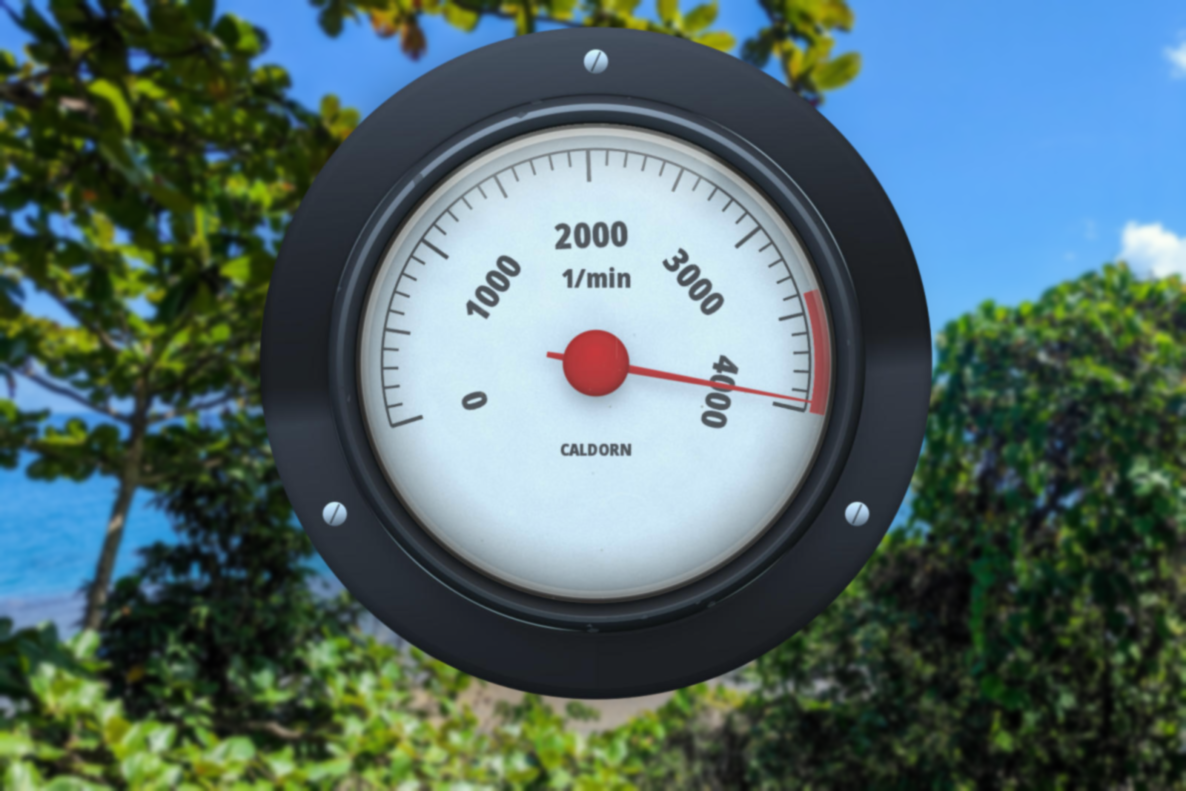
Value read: 3950rpm
